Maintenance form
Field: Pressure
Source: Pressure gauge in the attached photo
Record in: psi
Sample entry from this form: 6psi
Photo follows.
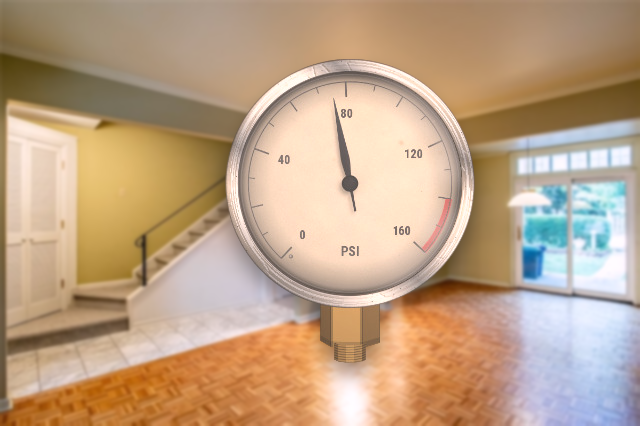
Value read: 75psi
